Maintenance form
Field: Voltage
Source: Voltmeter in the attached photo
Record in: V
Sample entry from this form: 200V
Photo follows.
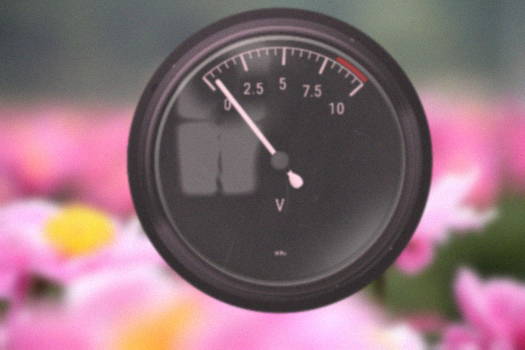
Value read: 0.5V
